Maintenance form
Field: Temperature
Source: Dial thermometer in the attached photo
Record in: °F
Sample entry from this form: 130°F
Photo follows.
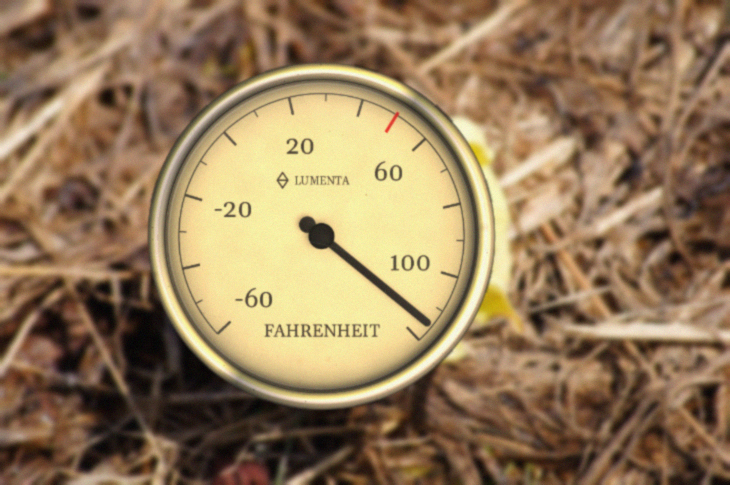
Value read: 115°F
